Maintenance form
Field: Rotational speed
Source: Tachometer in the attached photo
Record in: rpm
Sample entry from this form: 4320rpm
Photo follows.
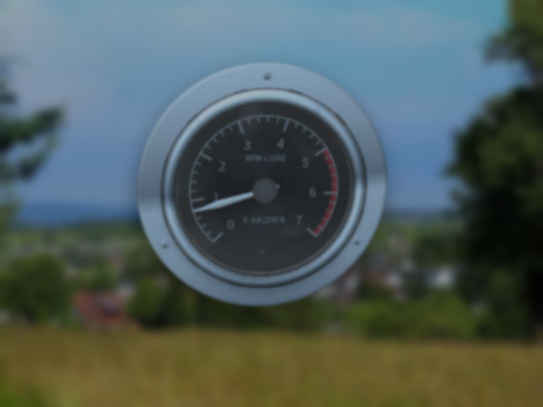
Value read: 800rpm
